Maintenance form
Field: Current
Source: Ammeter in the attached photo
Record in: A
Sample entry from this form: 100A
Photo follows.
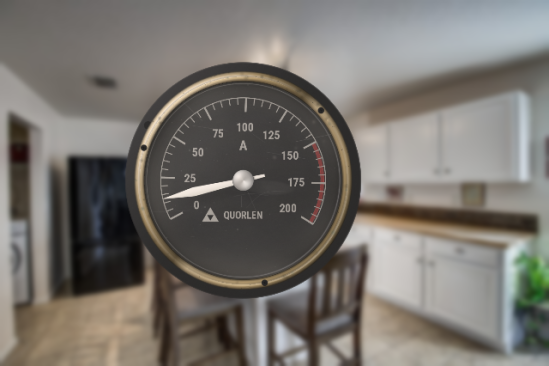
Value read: 12.5A
